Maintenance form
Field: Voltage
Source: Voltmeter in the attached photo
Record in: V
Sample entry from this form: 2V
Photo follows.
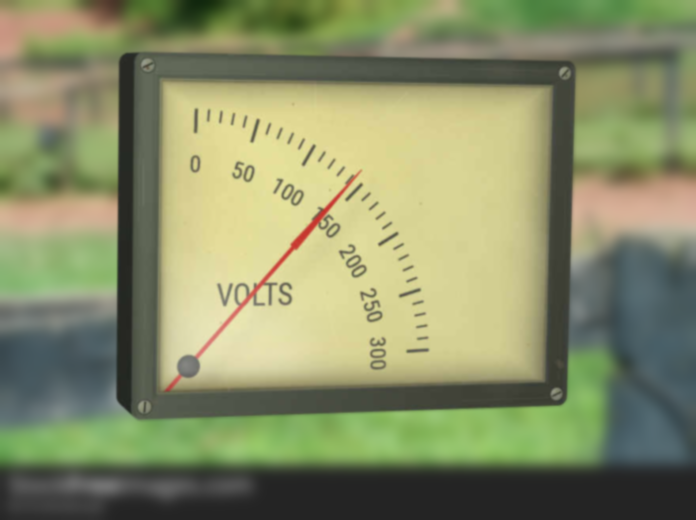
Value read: 140V
